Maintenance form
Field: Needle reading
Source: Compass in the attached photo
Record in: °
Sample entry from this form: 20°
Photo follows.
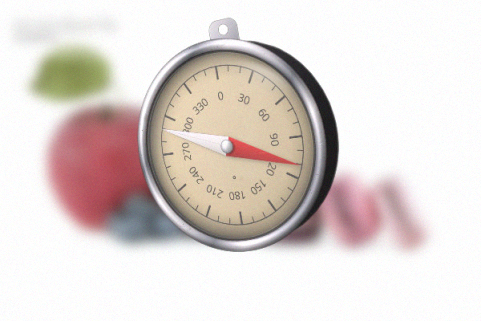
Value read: 110°
